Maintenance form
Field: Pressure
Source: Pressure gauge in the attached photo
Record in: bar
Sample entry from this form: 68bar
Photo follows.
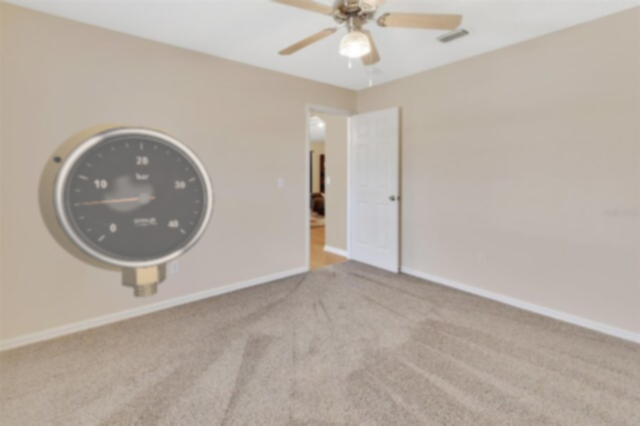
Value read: 6bar
